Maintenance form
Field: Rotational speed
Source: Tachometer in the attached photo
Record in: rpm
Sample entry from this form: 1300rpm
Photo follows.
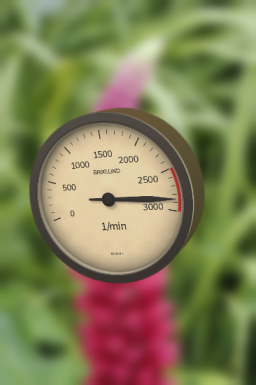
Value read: 2850rpm
